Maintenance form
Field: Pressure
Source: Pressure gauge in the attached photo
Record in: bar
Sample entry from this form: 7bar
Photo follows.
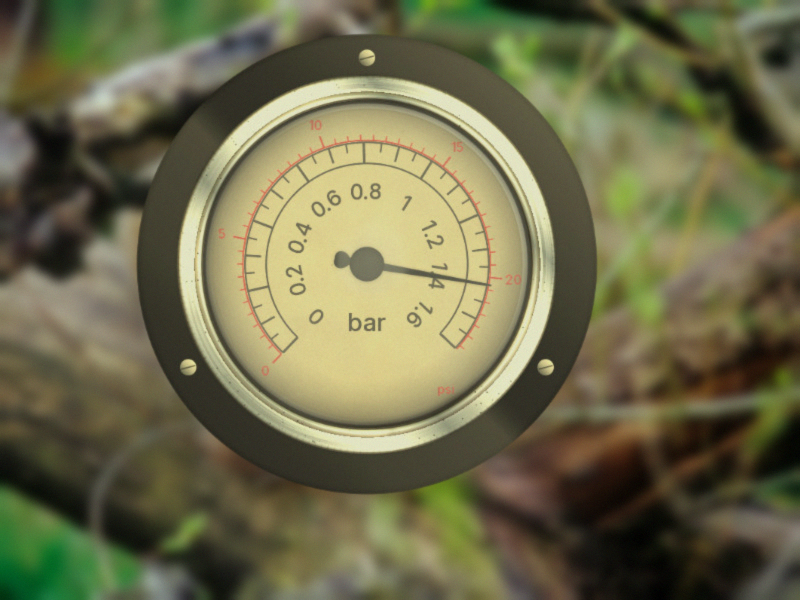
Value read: 1.4bar
